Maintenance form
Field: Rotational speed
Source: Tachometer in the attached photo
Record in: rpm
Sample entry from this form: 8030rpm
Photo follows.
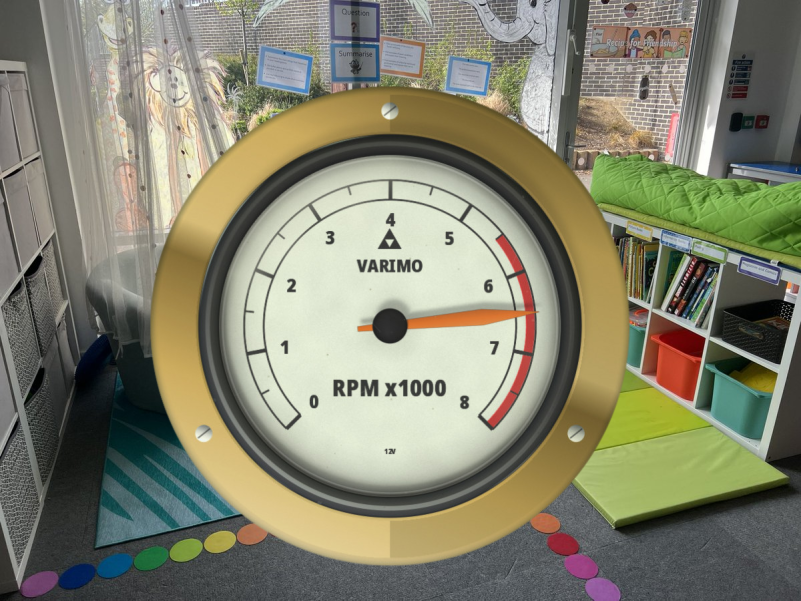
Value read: 6500rpm
